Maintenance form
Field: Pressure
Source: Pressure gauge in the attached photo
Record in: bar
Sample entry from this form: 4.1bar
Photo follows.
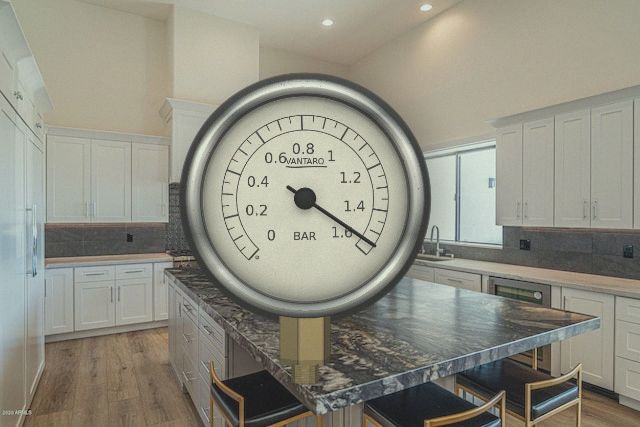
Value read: 1.55bar
